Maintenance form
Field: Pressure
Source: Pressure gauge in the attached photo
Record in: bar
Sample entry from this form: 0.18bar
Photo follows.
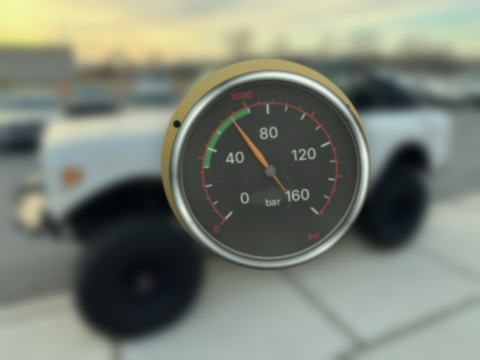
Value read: 60bar
